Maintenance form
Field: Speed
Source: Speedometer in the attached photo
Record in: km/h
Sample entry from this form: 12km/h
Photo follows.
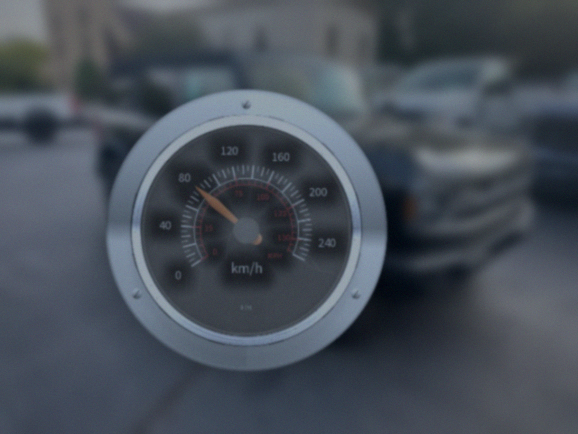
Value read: 80km/h
